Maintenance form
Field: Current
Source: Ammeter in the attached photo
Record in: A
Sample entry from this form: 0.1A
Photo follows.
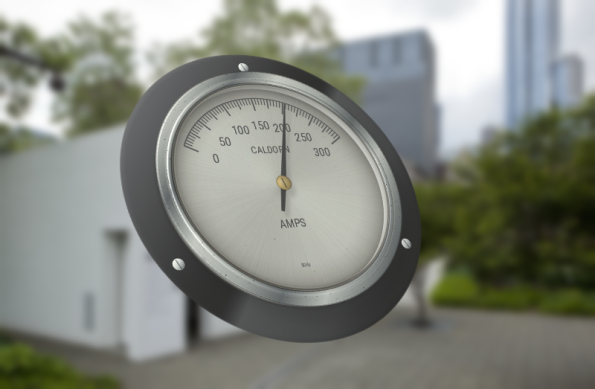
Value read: 200A
